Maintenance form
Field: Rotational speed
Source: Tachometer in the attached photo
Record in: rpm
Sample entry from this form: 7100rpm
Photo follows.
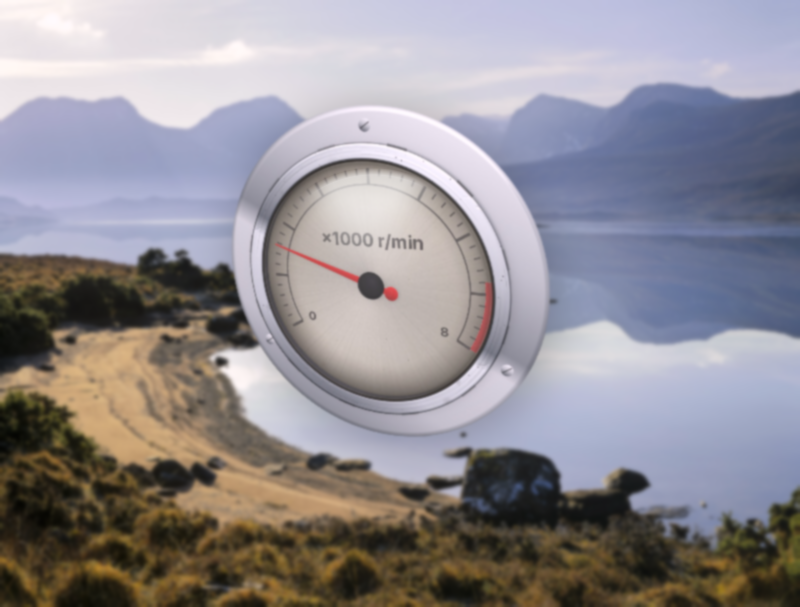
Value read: 1600rpm
